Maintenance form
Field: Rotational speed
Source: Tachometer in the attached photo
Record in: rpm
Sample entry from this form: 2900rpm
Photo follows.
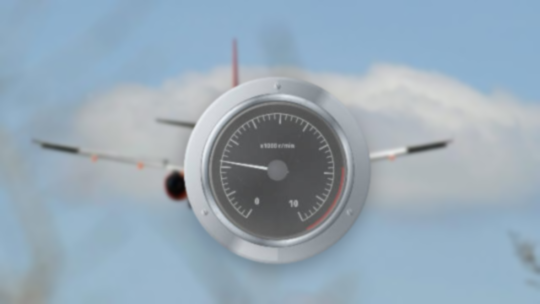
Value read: 2200rpm
